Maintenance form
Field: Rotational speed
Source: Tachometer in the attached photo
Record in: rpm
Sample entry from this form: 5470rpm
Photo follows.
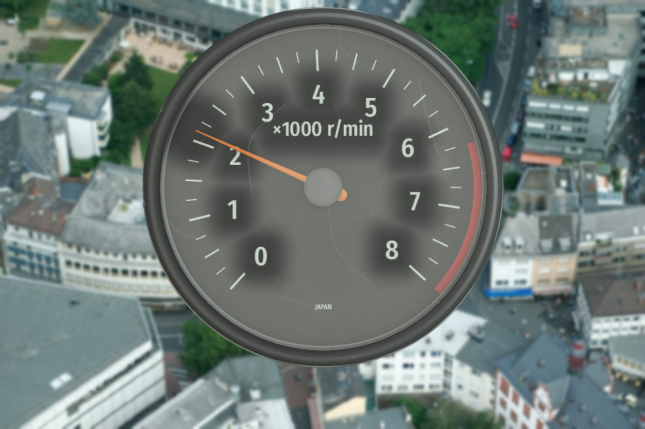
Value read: 2125rpm
